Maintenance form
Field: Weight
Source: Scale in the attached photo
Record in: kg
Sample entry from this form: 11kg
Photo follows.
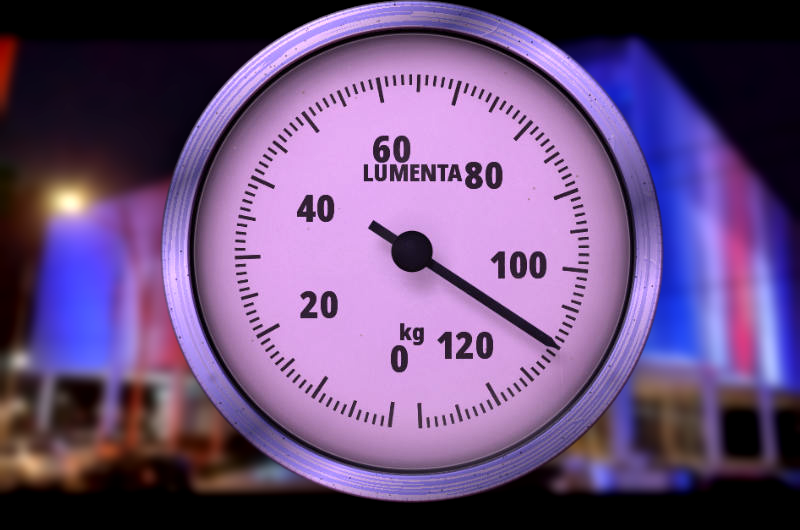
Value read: 110kg
